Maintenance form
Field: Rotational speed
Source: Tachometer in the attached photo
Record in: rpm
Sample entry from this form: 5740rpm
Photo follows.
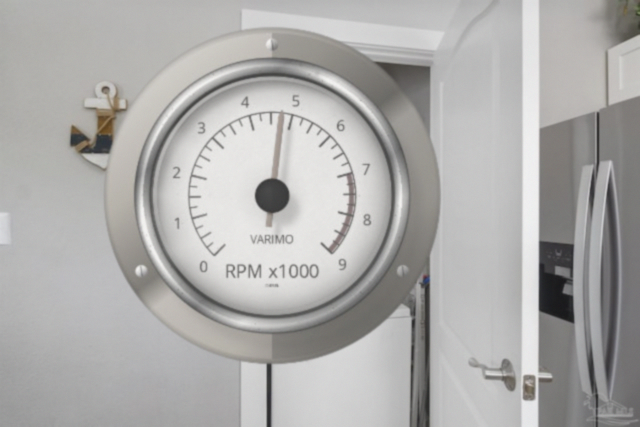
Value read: 4750rpm
